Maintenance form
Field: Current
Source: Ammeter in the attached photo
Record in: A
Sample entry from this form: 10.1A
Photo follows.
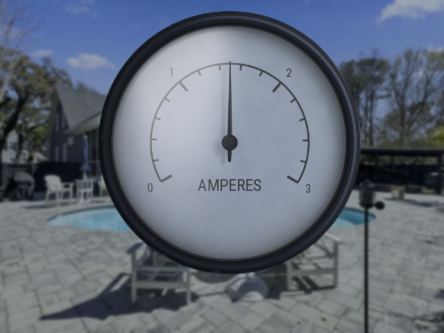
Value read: 1.5A
